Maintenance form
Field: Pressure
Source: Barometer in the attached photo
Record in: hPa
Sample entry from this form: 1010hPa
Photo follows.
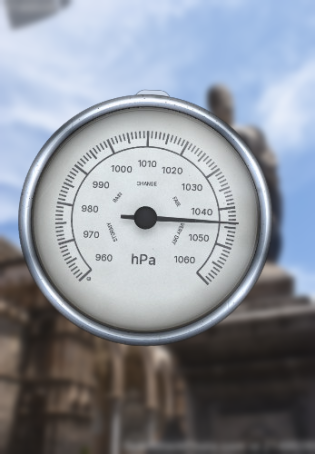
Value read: 1044hPa
